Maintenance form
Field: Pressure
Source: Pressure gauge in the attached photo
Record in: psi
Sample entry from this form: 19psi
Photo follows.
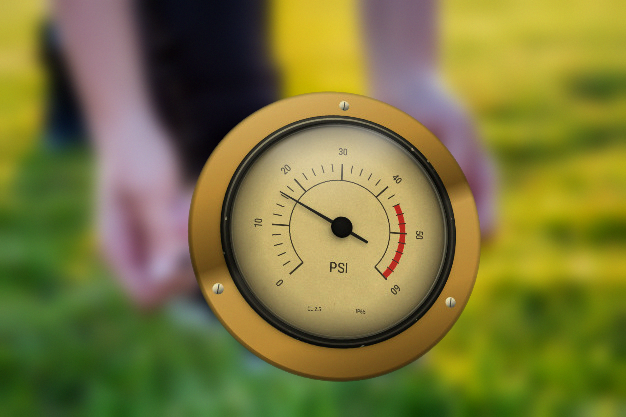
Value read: 16psi
